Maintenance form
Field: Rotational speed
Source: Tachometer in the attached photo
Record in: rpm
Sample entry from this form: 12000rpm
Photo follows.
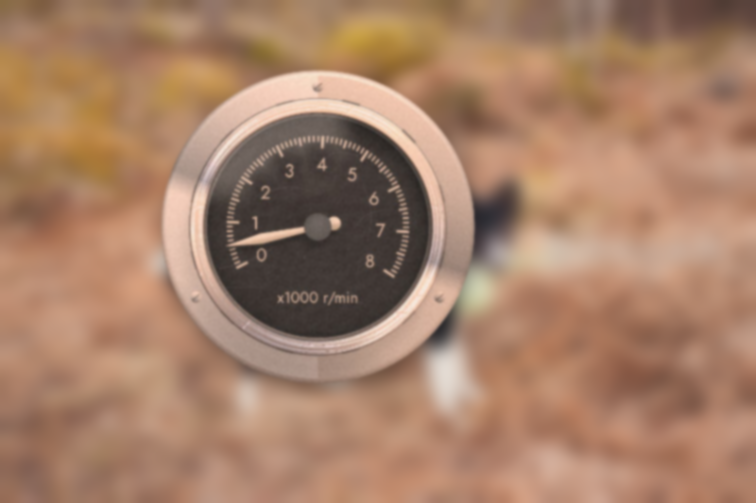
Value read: 500rpm
